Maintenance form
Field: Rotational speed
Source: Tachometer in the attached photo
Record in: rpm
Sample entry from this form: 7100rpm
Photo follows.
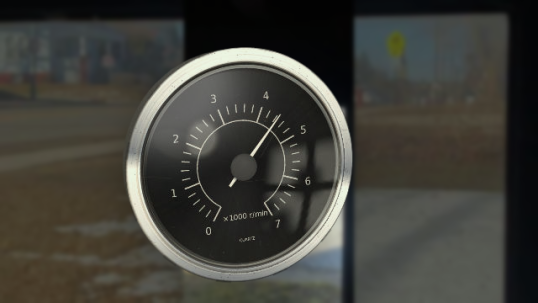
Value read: 4400rpm
